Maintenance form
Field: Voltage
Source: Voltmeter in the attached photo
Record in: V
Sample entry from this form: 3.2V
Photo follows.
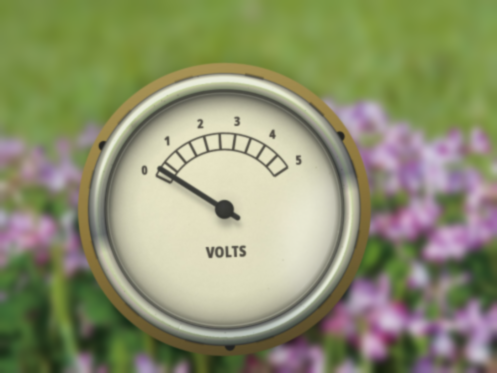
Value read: 0.25V
